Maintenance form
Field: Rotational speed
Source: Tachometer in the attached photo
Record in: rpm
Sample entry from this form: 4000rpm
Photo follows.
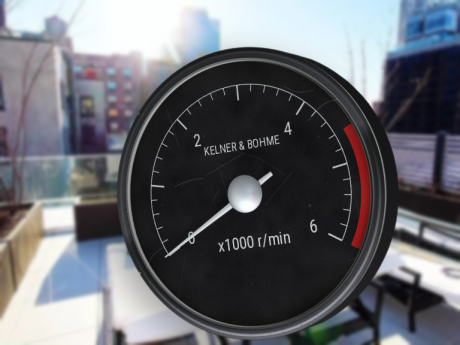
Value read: 0rpm
